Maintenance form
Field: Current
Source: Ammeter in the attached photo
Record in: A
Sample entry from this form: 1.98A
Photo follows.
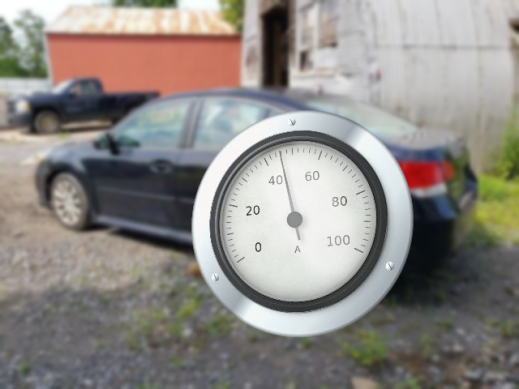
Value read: 46A
